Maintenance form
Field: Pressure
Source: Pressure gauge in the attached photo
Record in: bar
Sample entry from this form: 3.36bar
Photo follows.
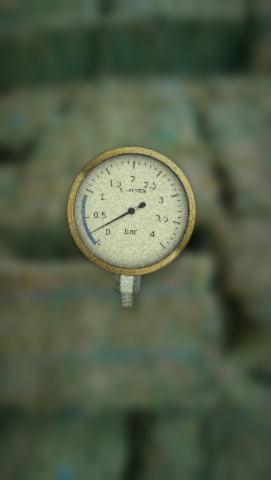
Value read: 0.2bar
